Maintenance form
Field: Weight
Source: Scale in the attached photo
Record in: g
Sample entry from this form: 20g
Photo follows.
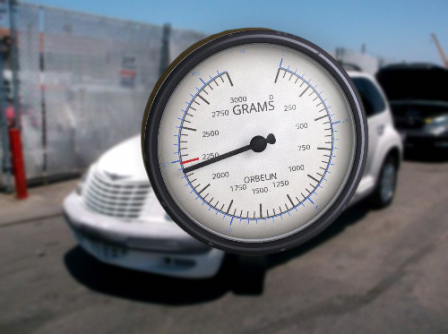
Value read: 2200g
